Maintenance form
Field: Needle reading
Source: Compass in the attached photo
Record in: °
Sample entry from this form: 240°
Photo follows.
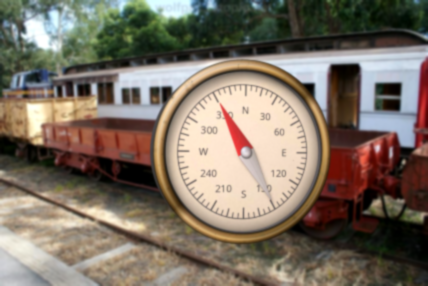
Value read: 330°
